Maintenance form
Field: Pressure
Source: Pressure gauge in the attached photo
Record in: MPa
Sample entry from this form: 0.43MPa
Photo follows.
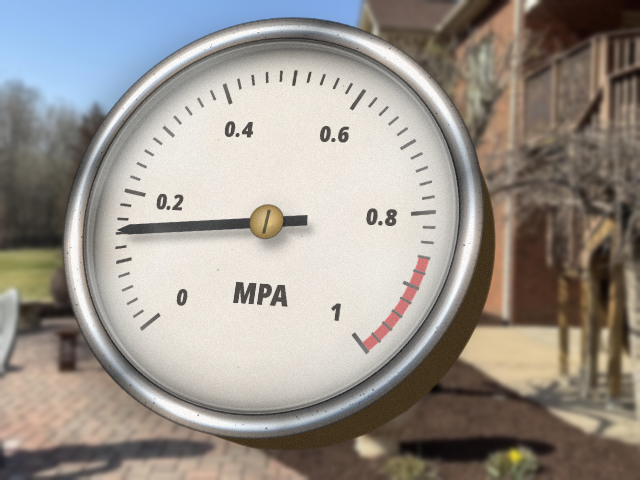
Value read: 0.14MPa
